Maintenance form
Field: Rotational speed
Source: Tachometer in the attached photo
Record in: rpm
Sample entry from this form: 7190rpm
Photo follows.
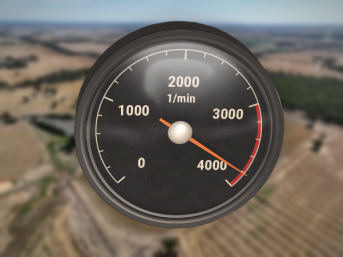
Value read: 3800rpm
